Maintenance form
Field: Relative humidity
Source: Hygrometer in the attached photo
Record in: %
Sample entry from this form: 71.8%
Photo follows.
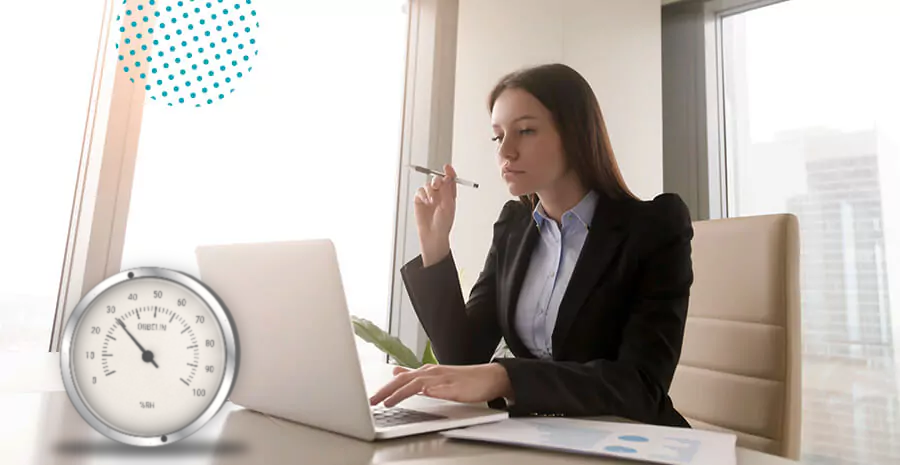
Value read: 30%
